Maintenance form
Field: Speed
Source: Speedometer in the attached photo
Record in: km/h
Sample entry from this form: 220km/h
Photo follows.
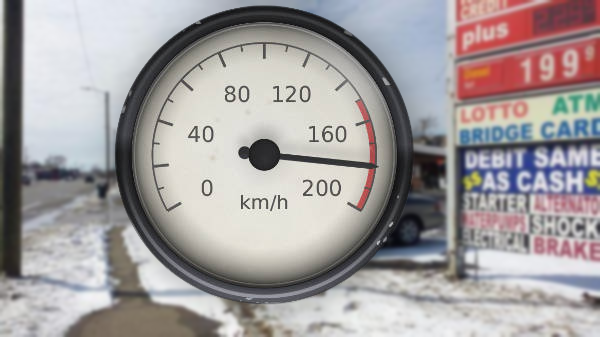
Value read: 180km/h
